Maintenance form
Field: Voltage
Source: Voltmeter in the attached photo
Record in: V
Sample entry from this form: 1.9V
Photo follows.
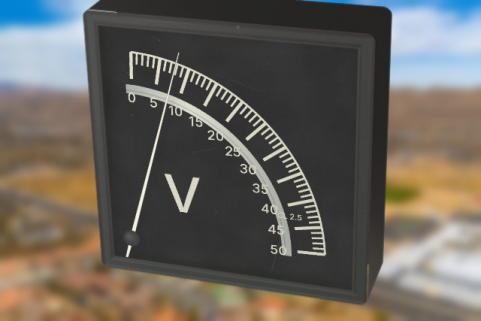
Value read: 8V
